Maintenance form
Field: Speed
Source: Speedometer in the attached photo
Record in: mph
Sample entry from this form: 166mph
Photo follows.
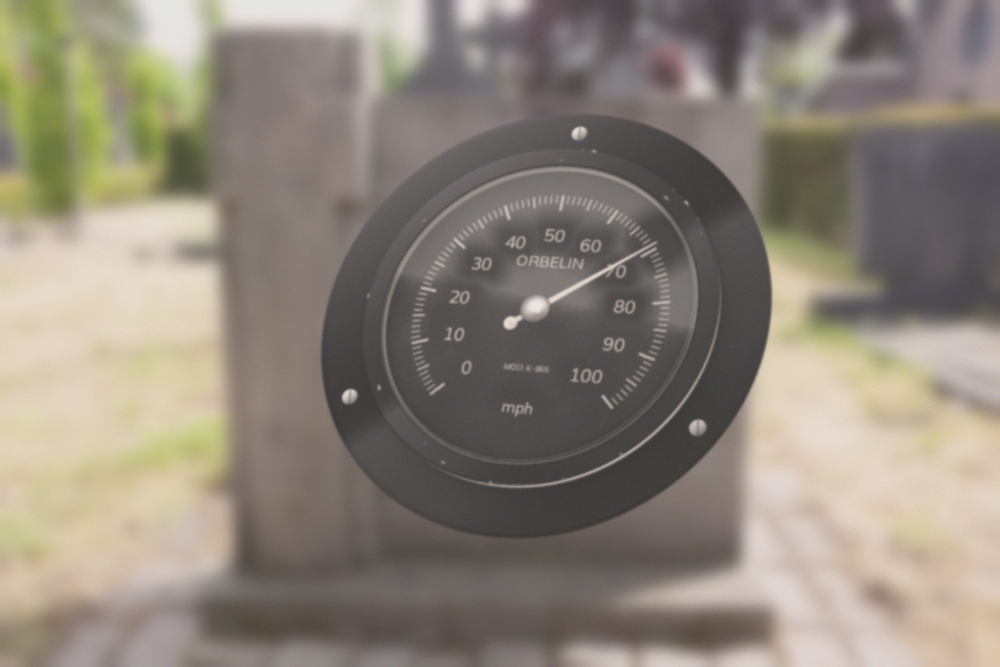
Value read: 70mph
